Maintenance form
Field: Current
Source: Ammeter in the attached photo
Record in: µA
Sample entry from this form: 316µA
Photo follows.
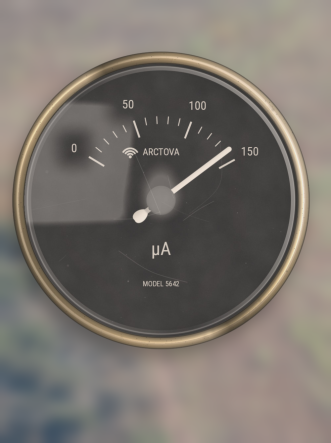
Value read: 140µA
